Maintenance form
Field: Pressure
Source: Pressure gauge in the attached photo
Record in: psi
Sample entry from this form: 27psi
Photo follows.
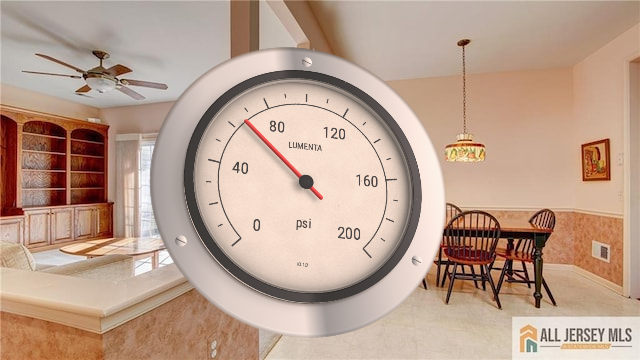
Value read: 65psi
